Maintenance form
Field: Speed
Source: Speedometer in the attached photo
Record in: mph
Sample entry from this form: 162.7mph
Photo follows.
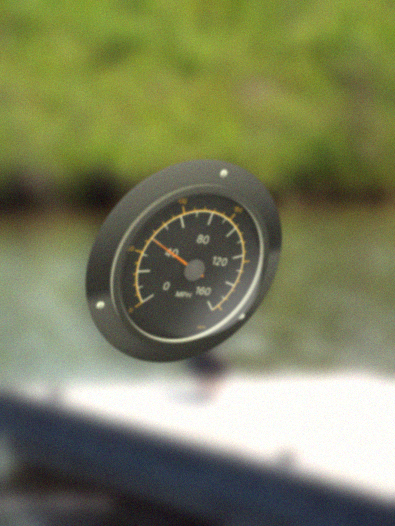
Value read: 40mph
